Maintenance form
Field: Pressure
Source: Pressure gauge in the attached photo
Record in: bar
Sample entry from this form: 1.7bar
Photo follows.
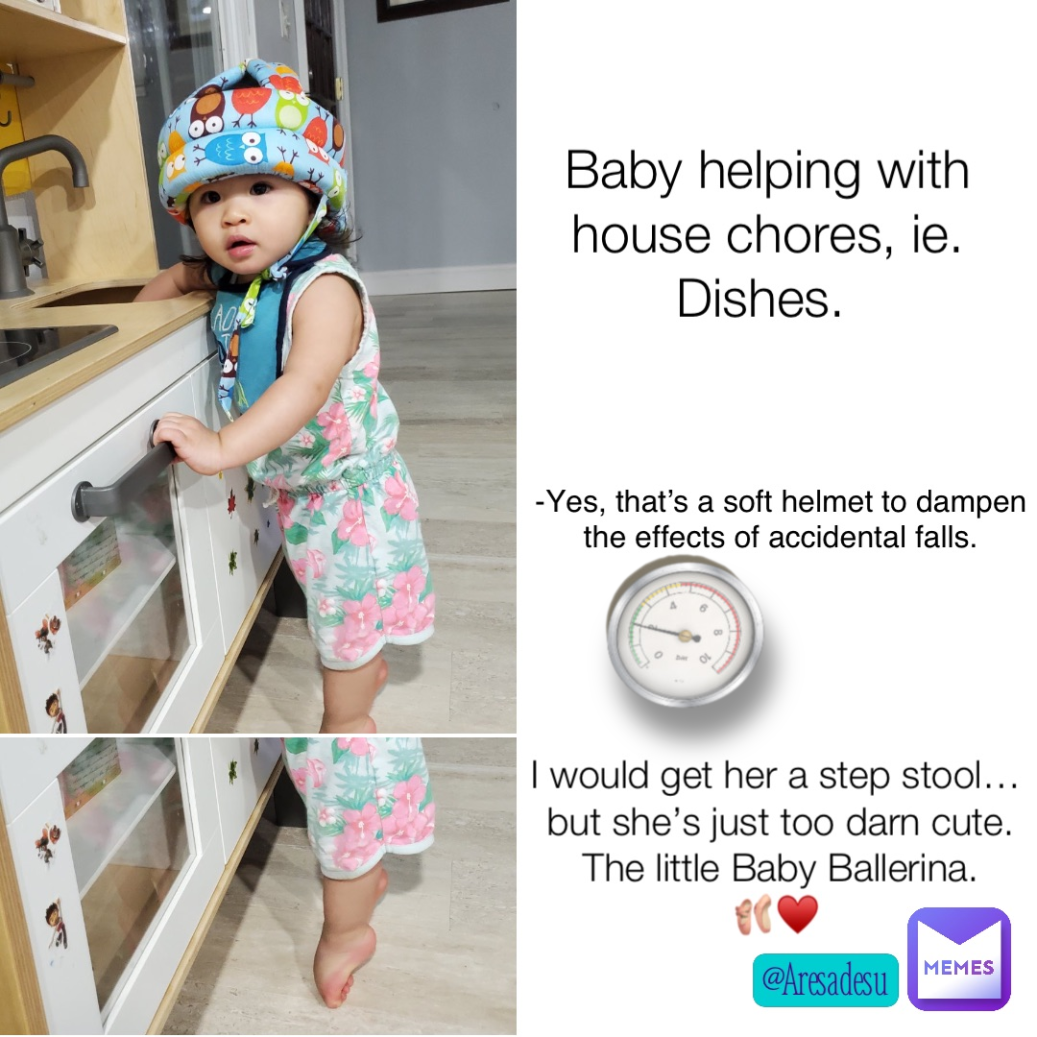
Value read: 2bar
